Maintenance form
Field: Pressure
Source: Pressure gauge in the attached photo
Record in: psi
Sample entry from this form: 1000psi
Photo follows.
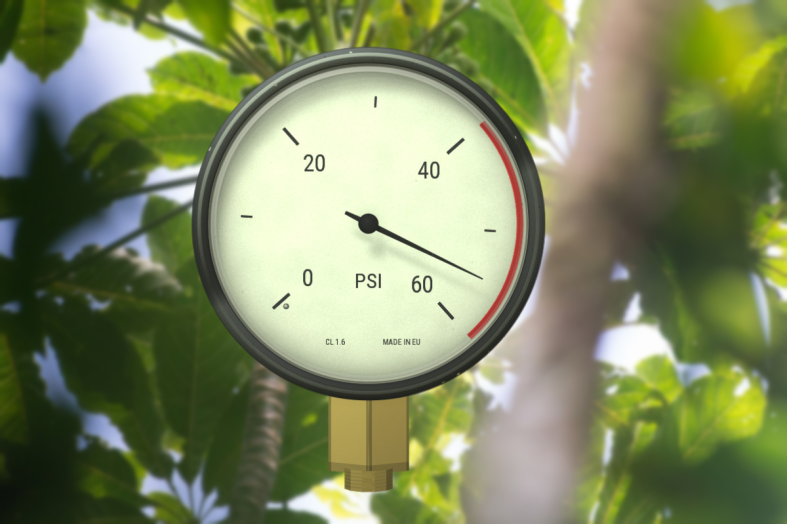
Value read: 55psi
